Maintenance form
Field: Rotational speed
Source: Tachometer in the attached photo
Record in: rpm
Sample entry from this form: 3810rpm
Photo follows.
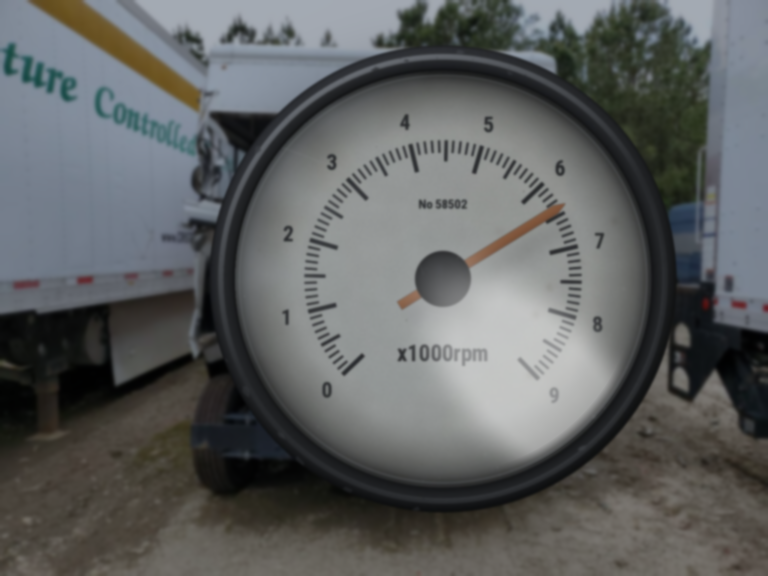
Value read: 6400rpm
